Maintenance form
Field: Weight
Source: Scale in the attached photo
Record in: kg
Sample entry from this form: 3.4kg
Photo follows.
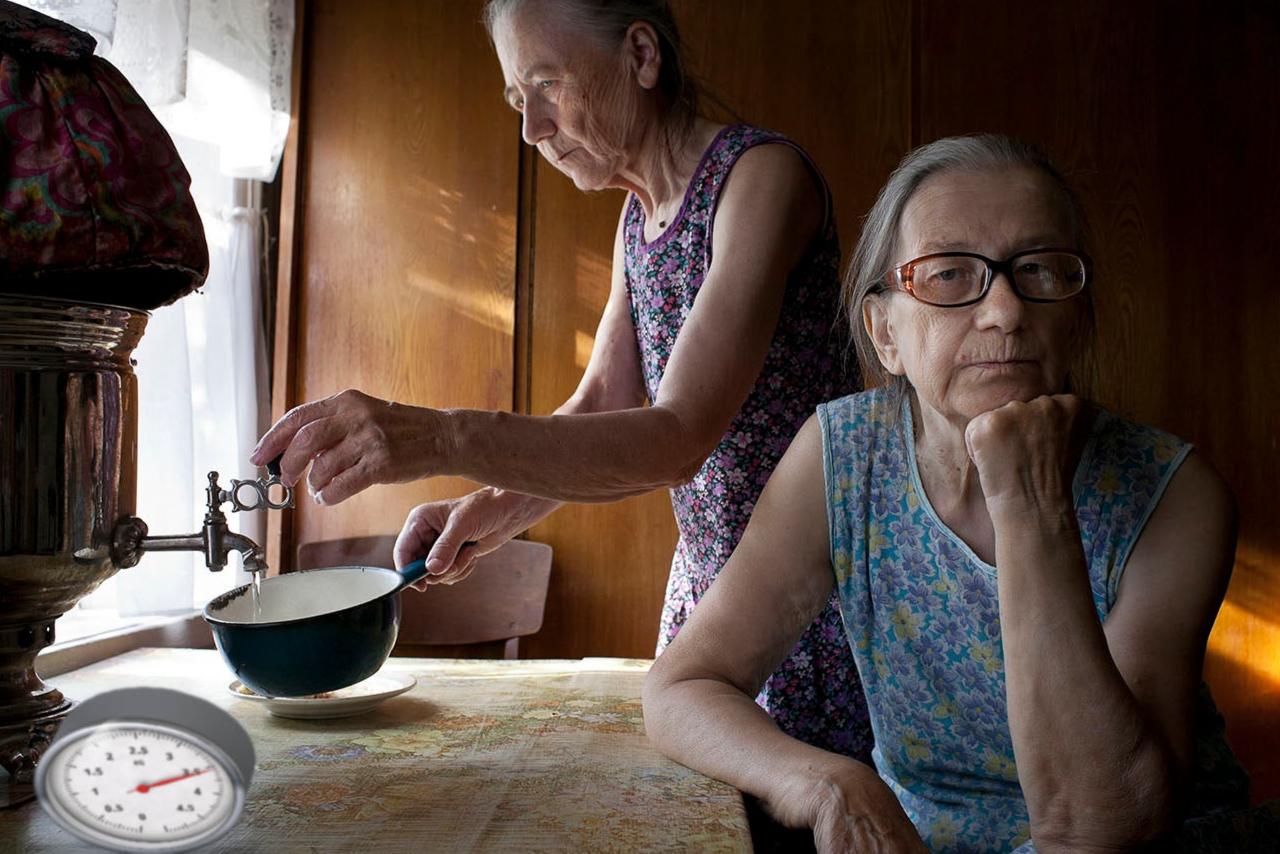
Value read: 3.5kg
